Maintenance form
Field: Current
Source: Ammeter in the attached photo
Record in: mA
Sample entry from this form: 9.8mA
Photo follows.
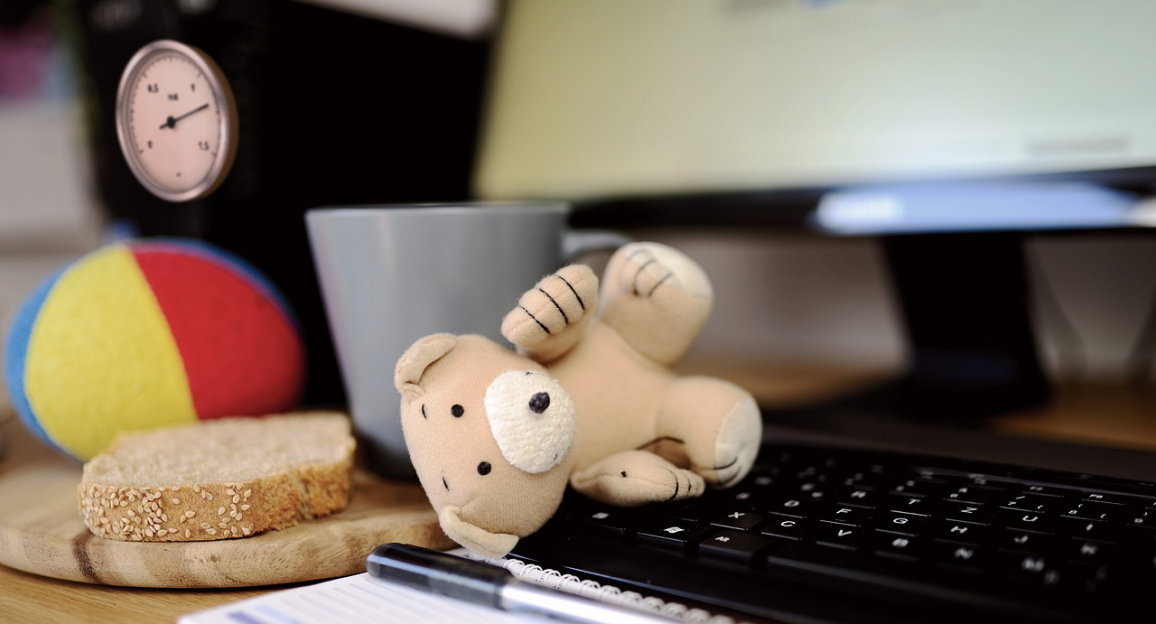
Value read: 1.2mA
